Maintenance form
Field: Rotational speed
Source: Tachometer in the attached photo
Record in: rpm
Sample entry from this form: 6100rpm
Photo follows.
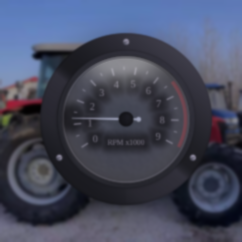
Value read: 1250rpm
